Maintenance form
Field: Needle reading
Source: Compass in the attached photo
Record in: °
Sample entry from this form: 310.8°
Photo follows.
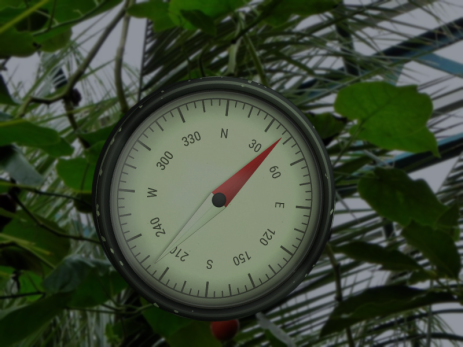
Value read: 40°
